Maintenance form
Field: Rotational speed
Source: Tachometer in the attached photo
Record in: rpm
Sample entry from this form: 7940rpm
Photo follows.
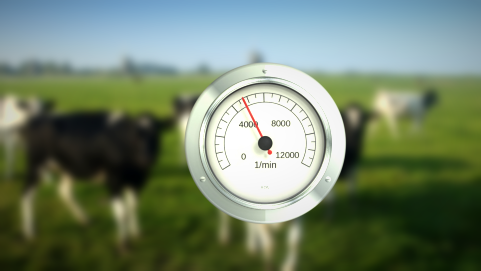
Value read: 4750rpm
